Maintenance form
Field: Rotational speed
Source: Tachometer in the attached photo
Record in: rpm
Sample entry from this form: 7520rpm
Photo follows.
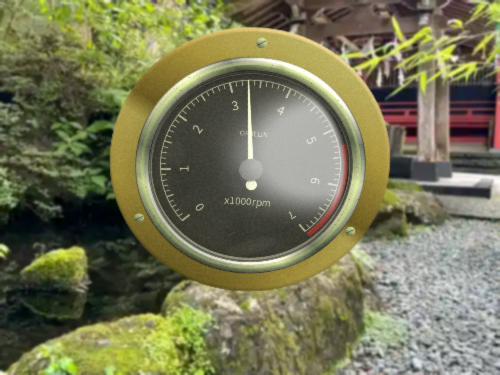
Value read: 3300rpm
